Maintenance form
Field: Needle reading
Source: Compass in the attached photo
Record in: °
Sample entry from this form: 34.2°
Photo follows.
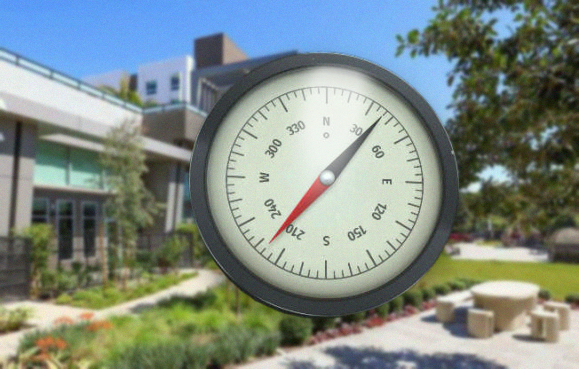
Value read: 220°
